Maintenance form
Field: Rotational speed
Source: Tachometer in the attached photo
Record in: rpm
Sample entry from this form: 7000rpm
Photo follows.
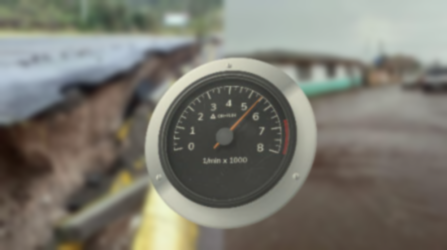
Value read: 5500rpm
